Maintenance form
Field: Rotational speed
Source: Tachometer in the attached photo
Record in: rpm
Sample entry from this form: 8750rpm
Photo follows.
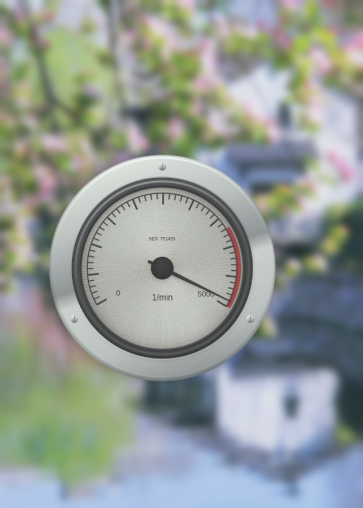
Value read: 4900rpm
